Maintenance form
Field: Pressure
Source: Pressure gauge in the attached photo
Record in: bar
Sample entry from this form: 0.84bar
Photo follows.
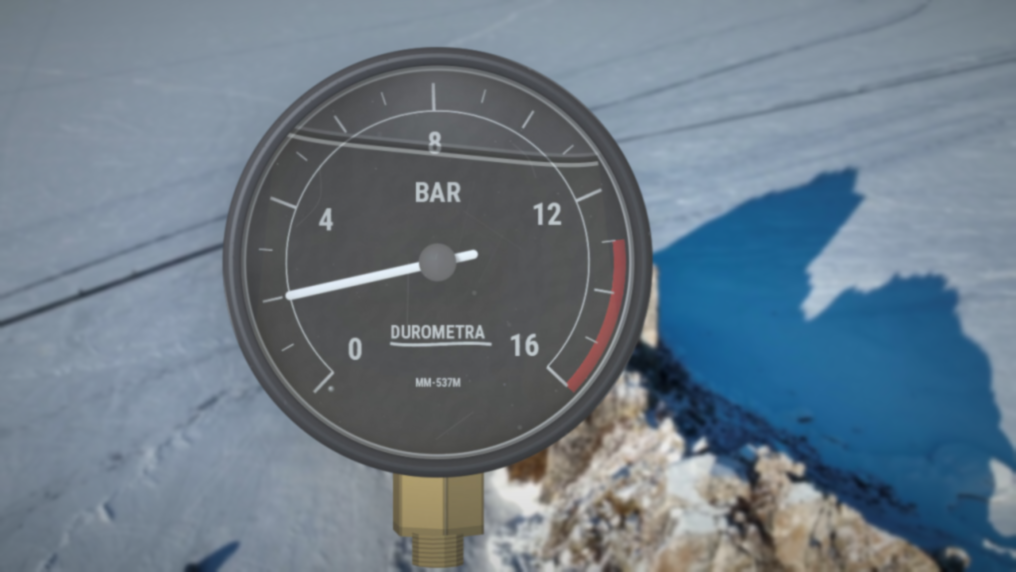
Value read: 2bar
